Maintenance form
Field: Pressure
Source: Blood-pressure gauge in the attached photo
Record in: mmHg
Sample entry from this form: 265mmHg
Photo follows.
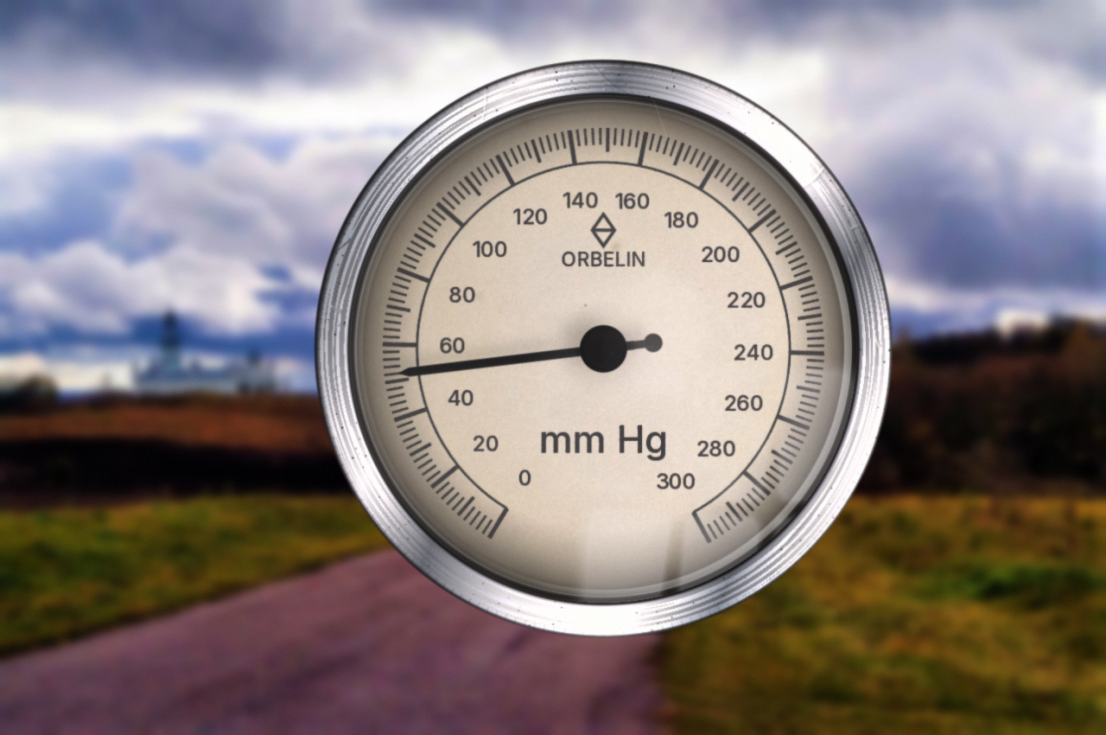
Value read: 52mmHg
